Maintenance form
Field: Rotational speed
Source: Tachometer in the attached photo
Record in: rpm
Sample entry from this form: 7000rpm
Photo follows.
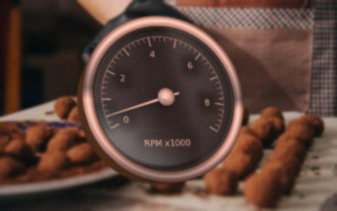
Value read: 400rpm
